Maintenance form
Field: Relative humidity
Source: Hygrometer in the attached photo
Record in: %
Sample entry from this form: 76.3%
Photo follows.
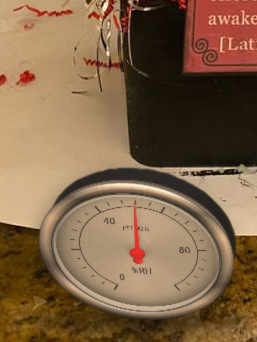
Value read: 52%
